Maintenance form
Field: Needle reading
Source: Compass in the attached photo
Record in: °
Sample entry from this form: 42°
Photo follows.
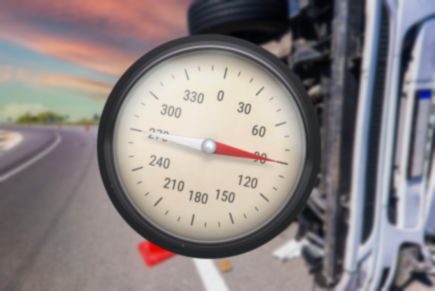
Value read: 90°
